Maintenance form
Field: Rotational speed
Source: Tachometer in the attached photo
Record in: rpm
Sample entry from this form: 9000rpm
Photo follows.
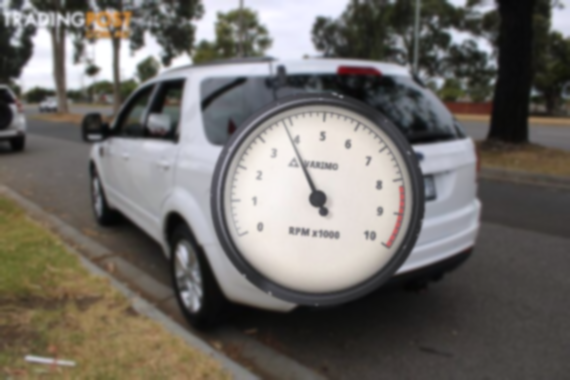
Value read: 3800rpm
